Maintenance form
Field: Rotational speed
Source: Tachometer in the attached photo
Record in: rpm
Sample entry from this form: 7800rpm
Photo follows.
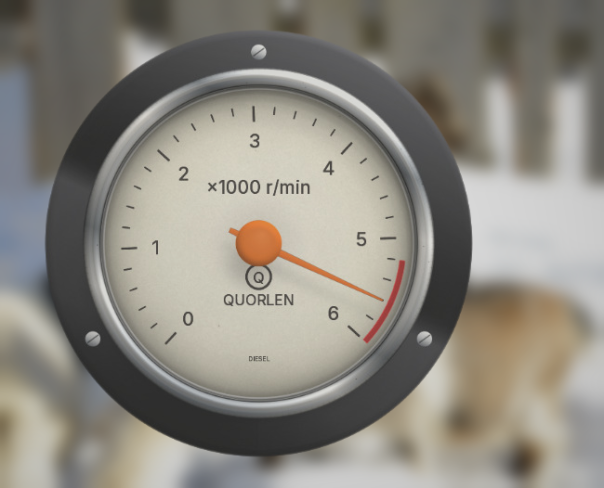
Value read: 5600rpm
